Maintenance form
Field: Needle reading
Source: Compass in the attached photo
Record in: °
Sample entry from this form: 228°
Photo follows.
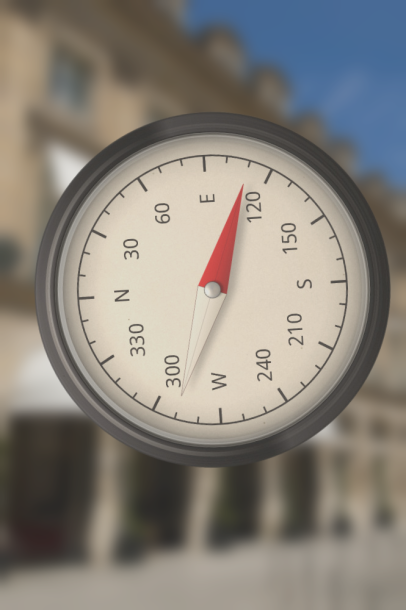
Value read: 110°
